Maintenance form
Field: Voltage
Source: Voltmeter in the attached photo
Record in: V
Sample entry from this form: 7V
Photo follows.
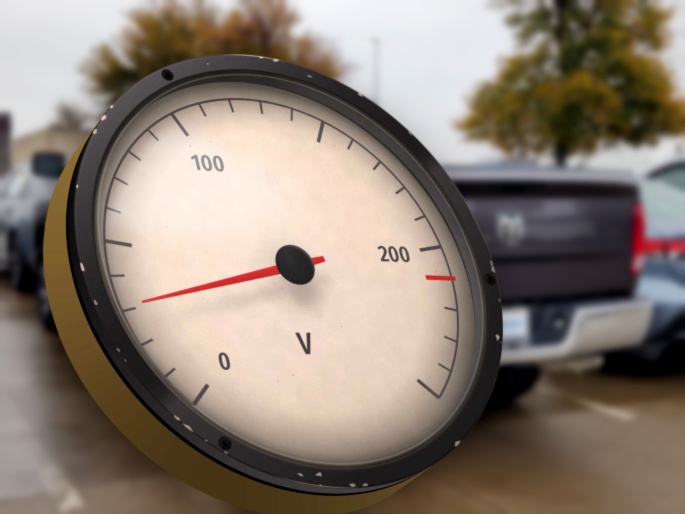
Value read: 30V
